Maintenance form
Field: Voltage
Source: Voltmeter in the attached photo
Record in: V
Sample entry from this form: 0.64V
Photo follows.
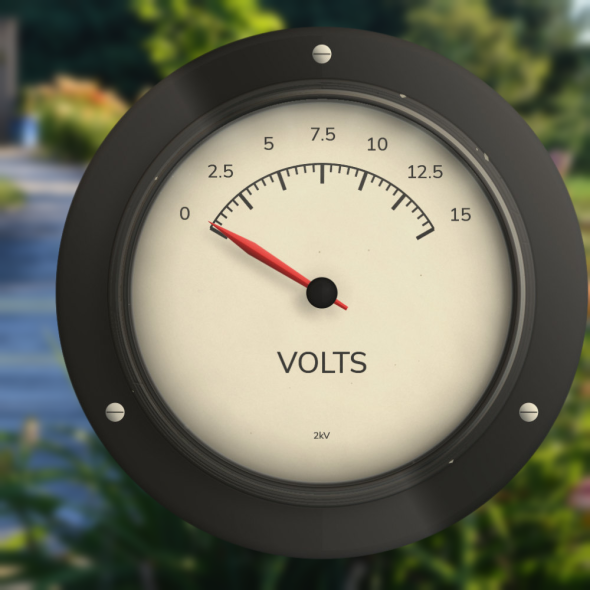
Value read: 0.25V
